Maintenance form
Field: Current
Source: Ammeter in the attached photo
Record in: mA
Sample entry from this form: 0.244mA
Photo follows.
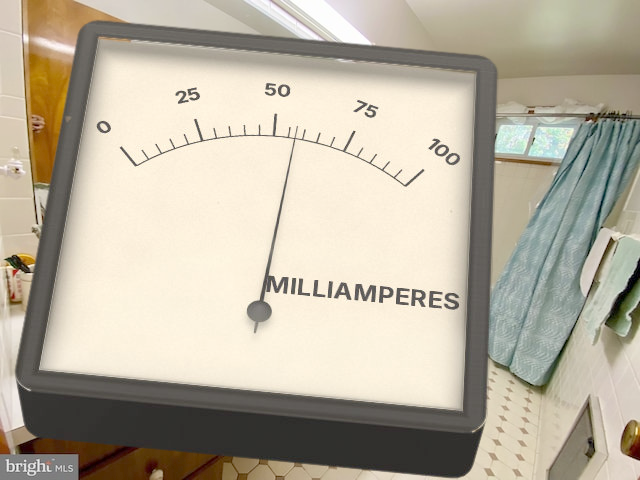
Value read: 57.5mA
